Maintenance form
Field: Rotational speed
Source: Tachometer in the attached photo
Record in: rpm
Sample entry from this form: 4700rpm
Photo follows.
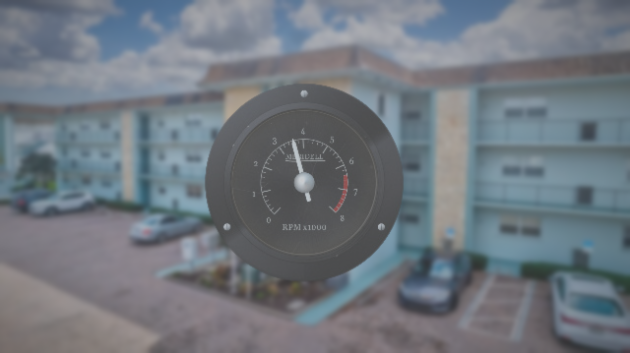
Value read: 3600rpm
